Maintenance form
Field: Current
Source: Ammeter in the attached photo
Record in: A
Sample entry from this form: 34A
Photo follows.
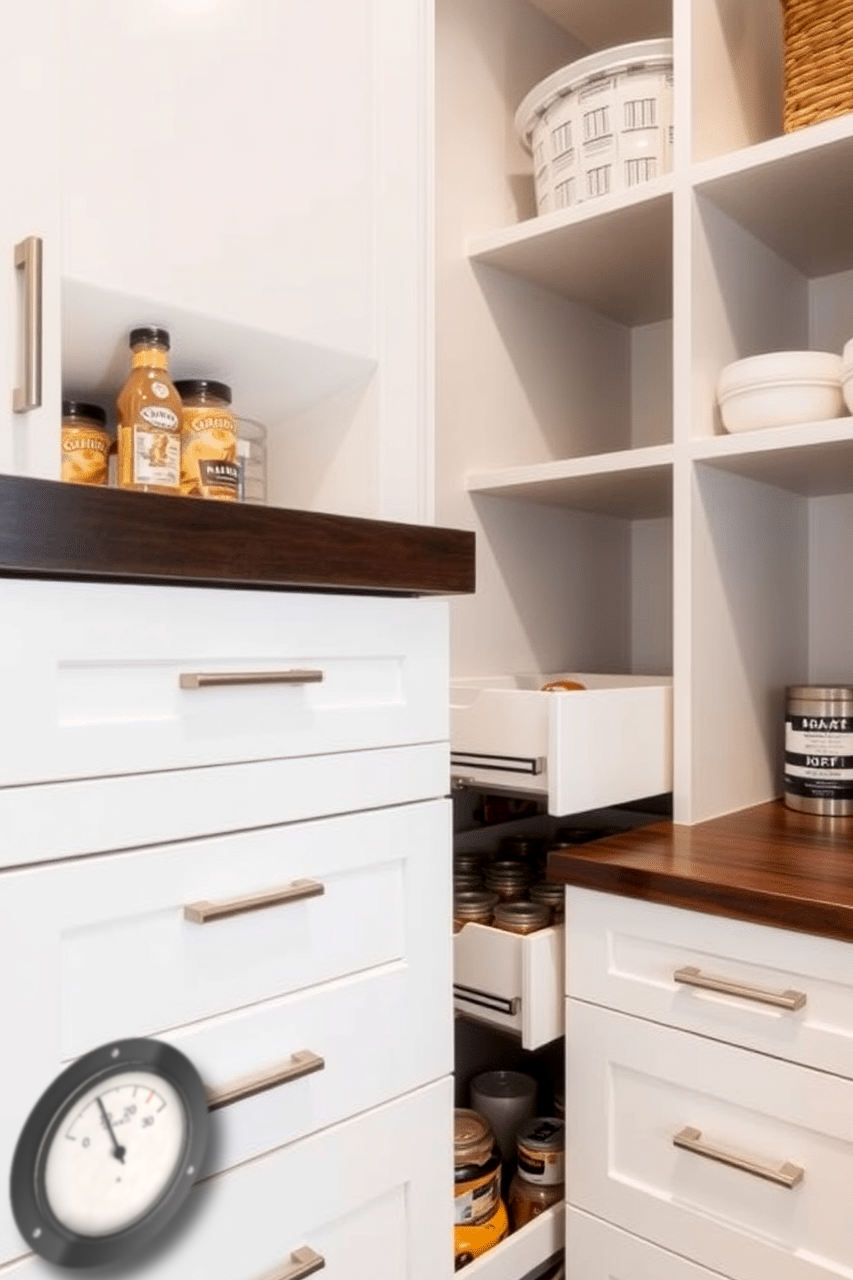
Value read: 10A
